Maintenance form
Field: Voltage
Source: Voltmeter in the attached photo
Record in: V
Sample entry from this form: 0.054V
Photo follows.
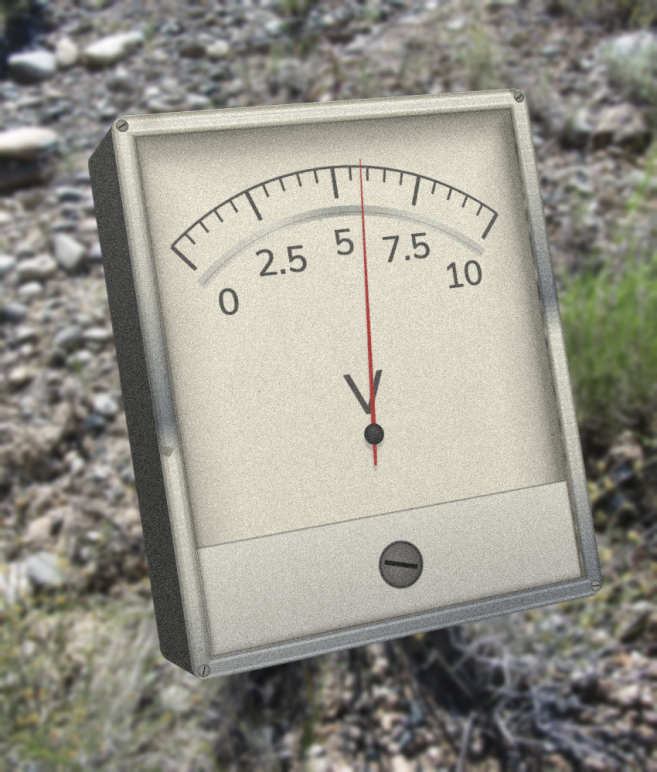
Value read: 5.75V
